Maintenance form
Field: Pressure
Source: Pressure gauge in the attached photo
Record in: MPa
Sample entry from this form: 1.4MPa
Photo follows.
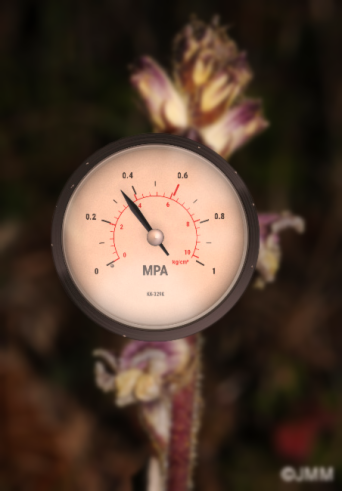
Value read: 0.35MPa
